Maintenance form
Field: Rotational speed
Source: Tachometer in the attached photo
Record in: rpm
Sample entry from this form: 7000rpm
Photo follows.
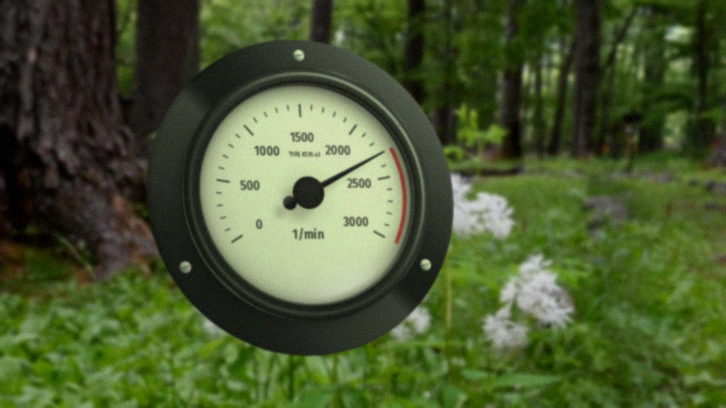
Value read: 2300rpm
